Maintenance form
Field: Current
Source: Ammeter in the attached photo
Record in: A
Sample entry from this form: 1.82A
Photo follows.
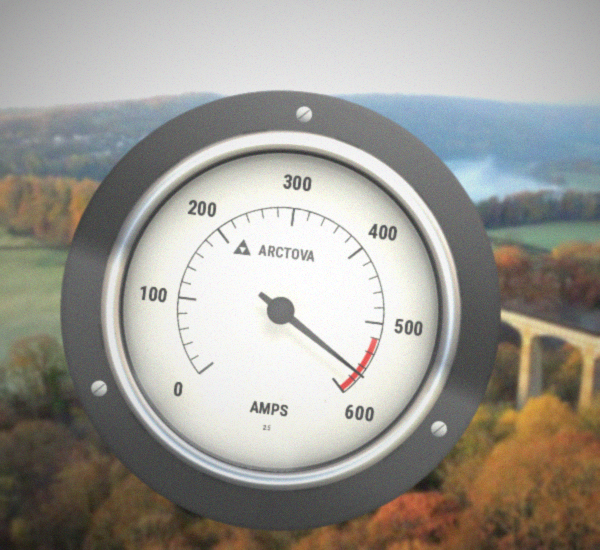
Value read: 570A
